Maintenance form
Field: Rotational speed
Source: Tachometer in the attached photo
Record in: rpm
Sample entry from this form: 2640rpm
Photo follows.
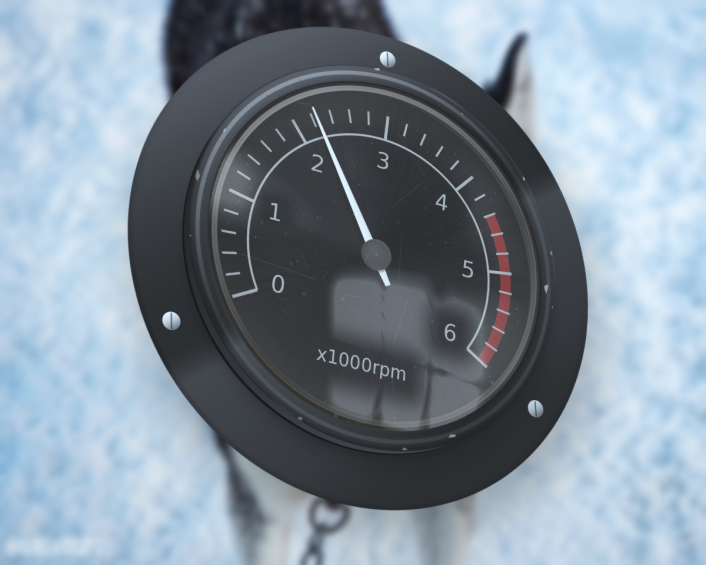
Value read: 2200rpm
